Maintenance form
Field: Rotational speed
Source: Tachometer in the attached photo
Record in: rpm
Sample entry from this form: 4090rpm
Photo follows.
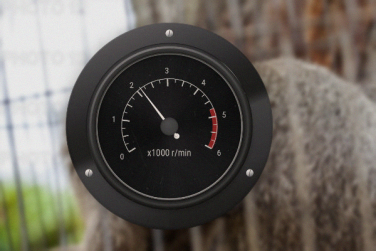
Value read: 2125rpm
